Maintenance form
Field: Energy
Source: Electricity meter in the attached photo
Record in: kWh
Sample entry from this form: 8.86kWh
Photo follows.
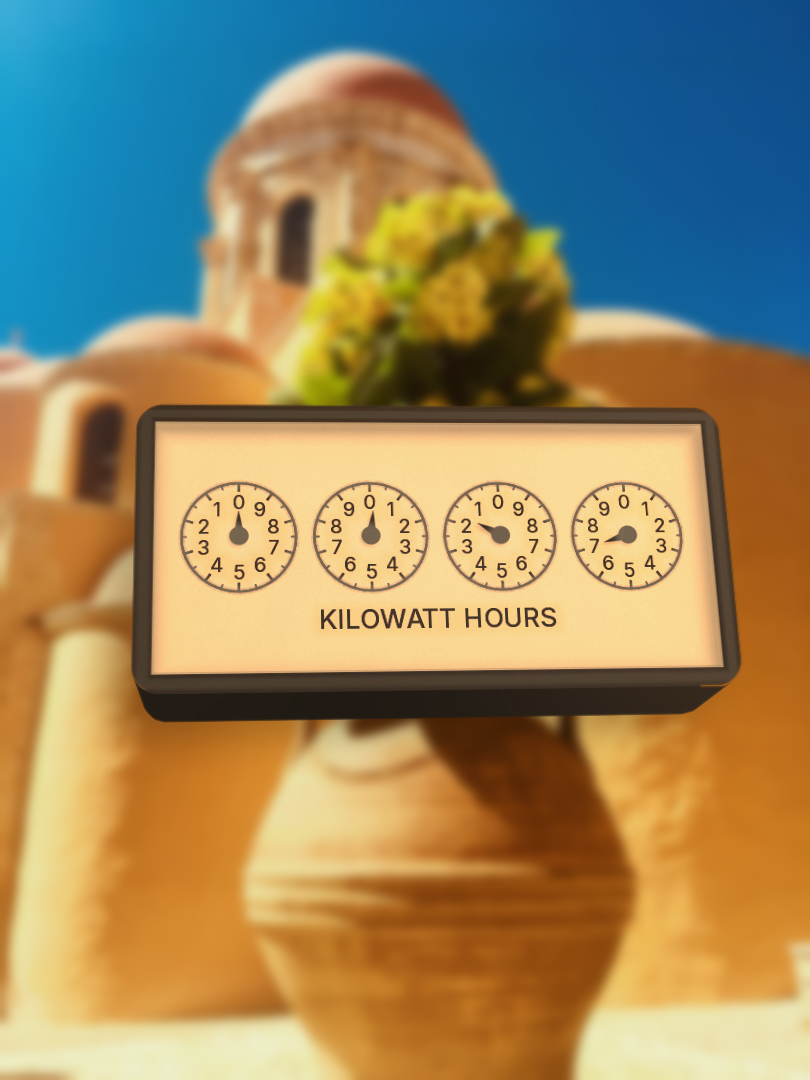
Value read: 17kWh
